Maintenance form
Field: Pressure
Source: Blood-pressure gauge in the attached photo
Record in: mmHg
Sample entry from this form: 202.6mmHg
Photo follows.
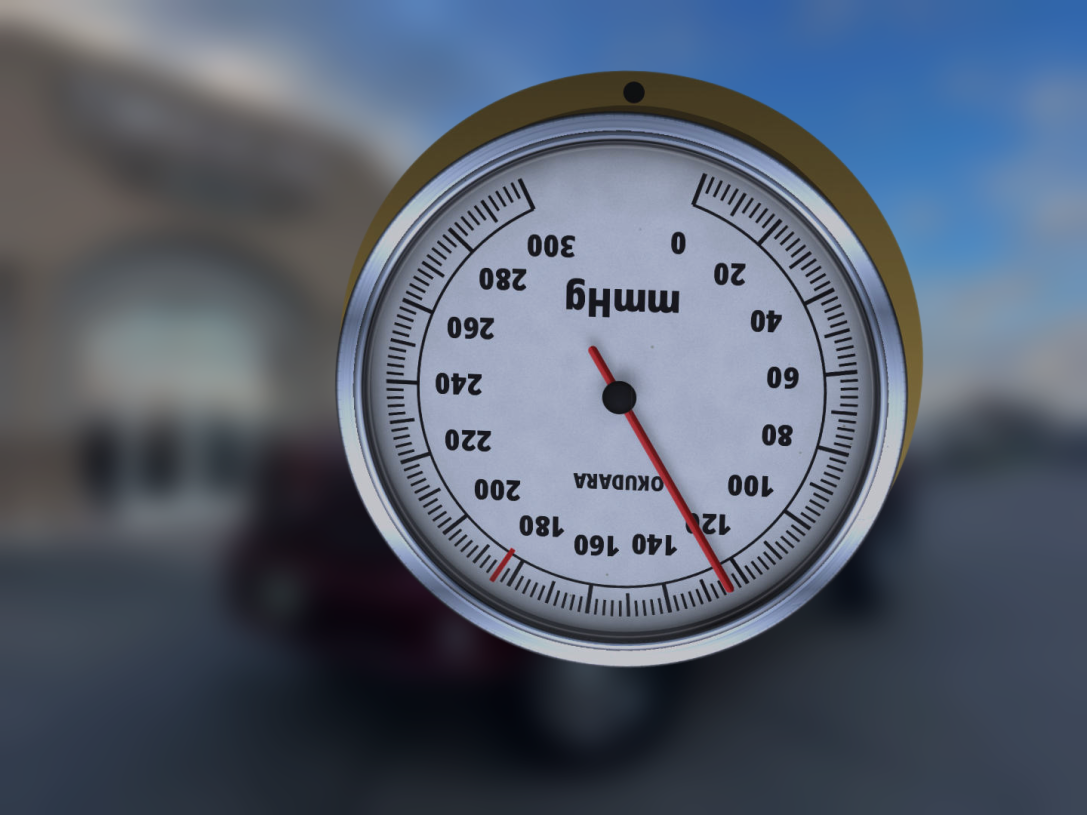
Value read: 124mmHg
